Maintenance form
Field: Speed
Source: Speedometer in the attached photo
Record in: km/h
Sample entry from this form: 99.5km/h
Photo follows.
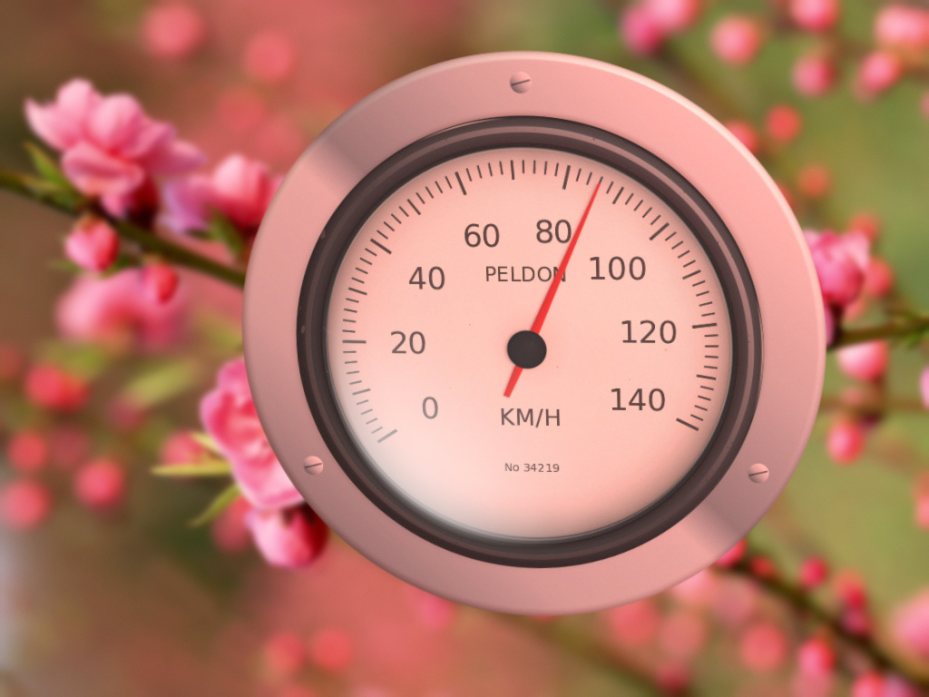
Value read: 86km/h
